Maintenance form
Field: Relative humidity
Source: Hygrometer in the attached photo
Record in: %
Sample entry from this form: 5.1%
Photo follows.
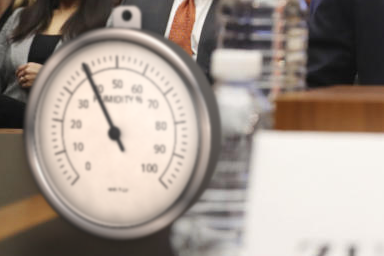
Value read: 40%
